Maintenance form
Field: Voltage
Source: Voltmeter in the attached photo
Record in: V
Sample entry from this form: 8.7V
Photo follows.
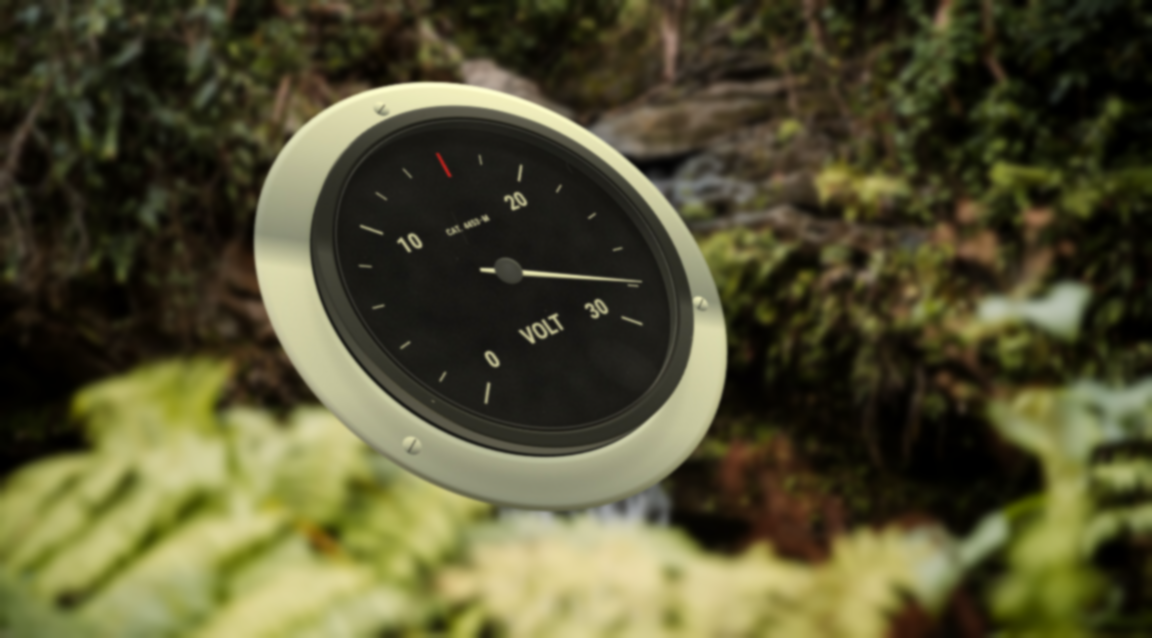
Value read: 28V
